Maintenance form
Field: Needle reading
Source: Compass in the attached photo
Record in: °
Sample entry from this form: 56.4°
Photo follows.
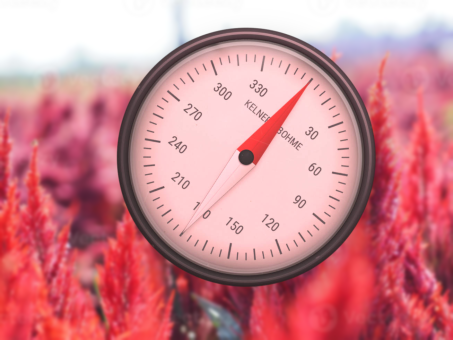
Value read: 0°
